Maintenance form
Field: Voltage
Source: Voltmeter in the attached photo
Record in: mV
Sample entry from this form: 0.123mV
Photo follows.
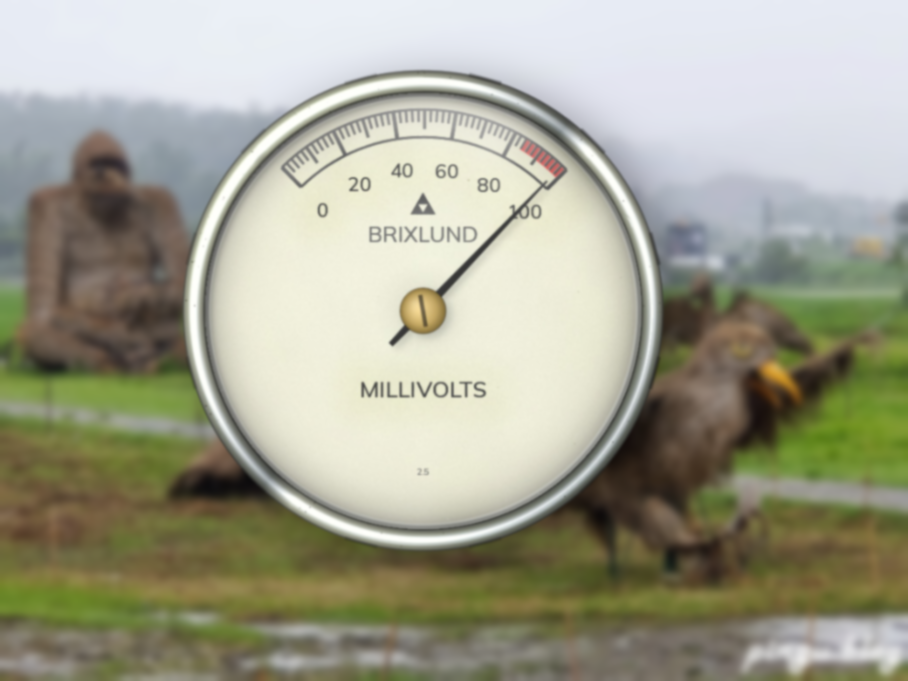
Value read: 98mV
